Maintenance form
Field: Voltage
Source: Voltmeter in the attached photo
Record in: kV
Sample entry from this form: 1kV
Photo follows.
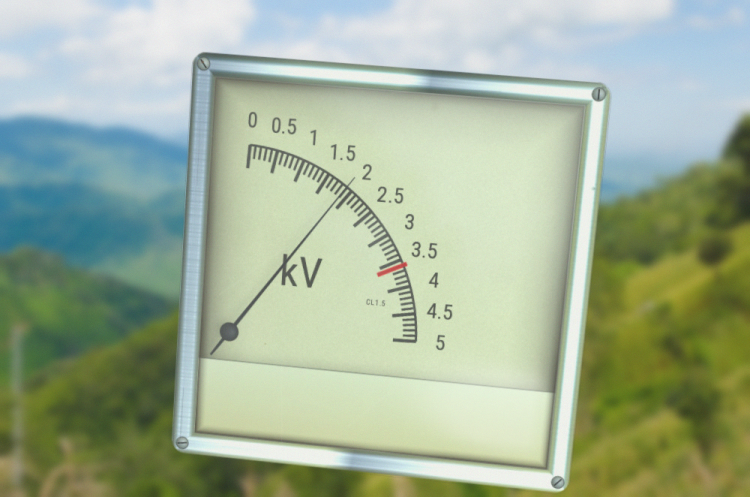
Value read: 1.9kV
